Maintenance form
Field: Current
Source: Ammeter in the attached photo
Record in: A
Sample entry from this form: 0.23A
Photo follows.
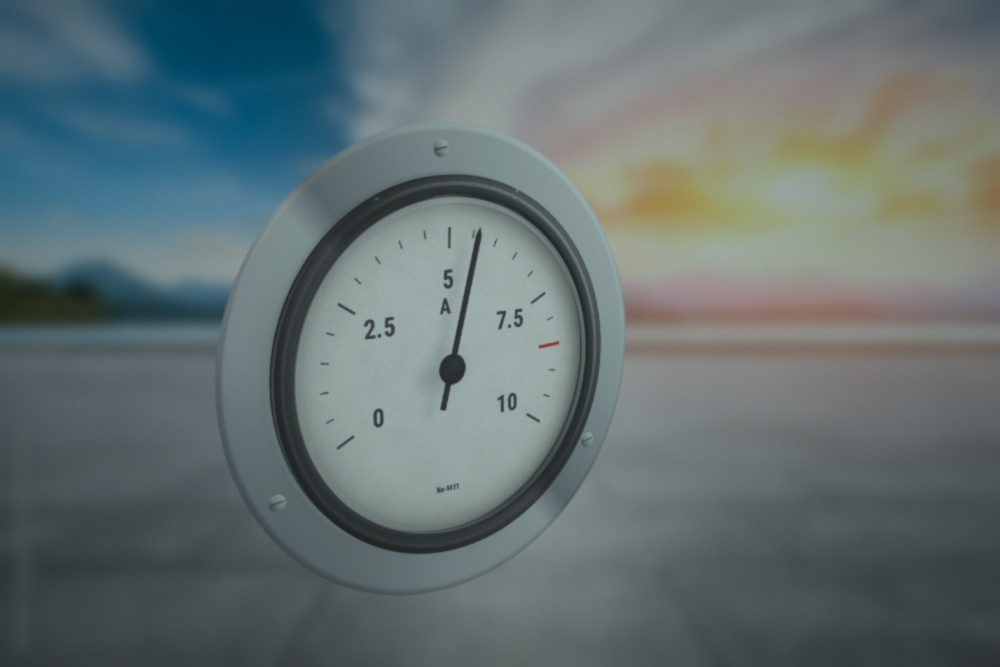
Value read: 5.5A
